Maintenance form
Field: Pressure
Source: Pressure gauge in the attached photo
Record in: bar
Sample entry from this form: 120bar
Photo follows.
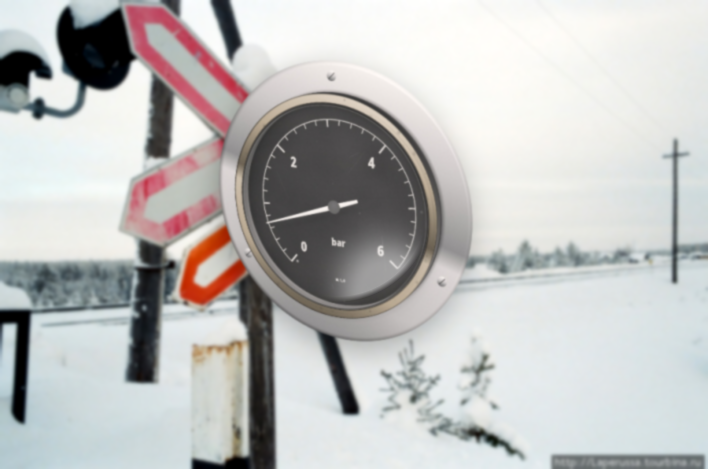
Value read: 0.7bar
